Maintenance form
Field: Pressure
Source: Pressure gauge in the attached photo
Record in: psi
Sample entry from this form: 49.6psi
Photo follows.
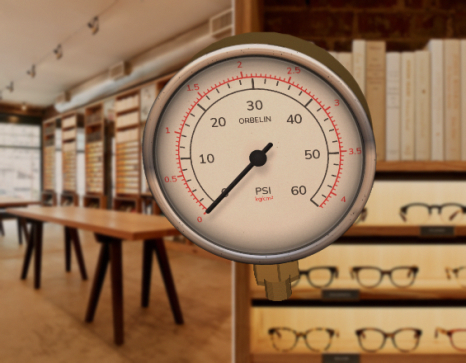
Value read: 0psi
